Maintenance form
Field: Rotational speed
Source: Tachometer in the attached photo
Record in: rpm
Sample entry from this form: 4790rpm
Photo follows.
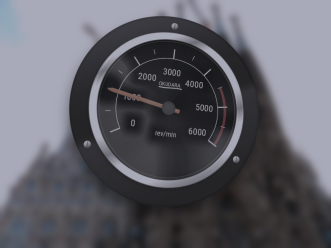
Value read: 1000rpm
